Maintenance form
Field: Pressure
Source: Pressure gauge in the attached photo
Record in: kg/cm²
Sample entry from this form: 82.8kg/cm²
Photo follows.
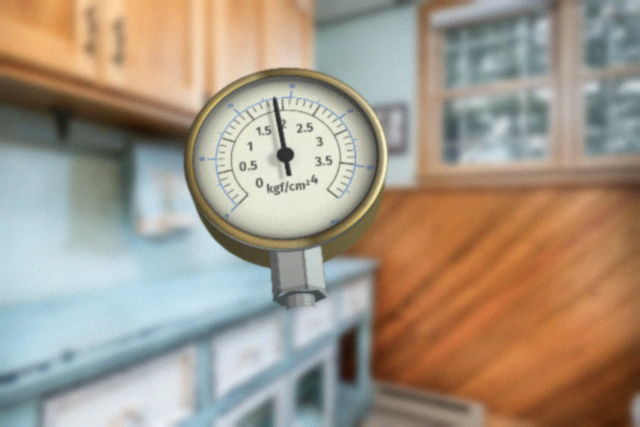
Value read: 1.9kg/cm²
